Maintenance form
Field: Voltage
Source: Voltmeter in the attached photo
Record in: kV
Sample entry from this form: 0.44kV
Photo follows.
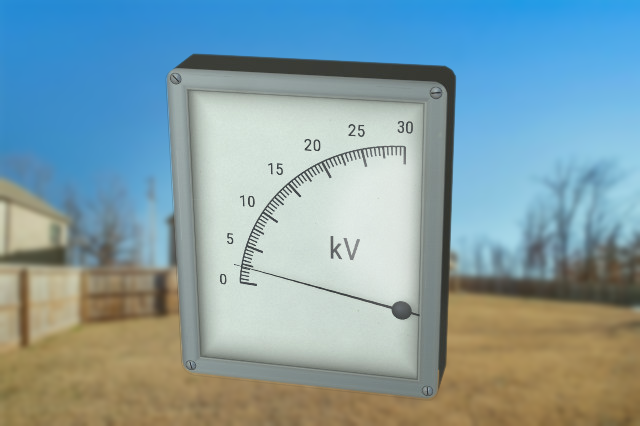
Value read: 2.5kV
